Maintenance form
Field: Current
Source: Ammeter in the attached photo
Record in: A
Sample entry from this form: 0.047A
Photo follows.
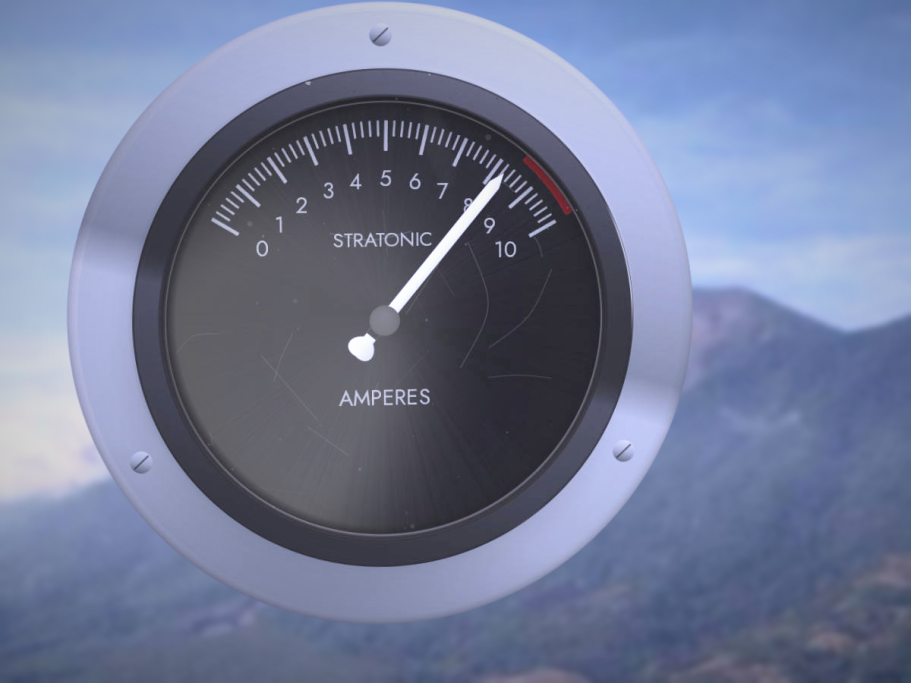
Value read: 8.2A
